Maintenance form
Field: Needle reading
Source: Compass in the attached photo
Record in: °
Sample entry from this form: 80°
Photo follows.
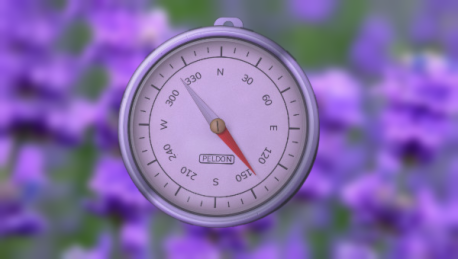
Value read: 140°
